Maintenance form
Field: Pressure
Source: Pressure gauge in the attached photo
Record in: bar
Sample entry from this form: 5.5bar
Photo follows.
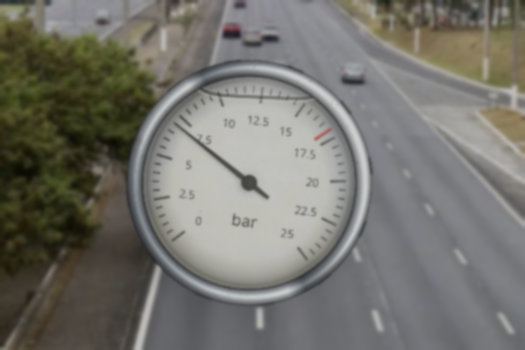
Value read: 7bar
